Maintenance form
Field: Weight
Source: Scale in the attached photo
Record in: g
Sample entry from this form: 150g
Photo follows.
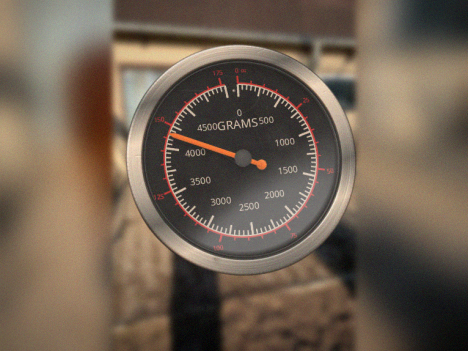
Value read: 4150g
